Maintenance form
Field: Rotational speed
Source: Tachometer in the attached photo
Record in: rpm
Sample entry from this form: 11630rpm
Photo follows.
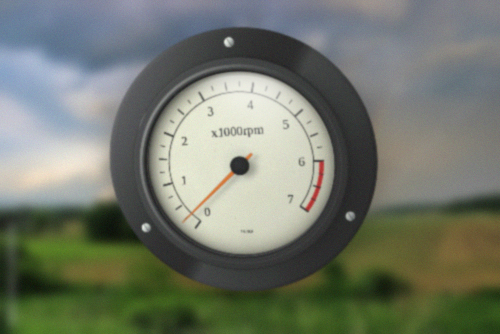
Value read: 250rpm
